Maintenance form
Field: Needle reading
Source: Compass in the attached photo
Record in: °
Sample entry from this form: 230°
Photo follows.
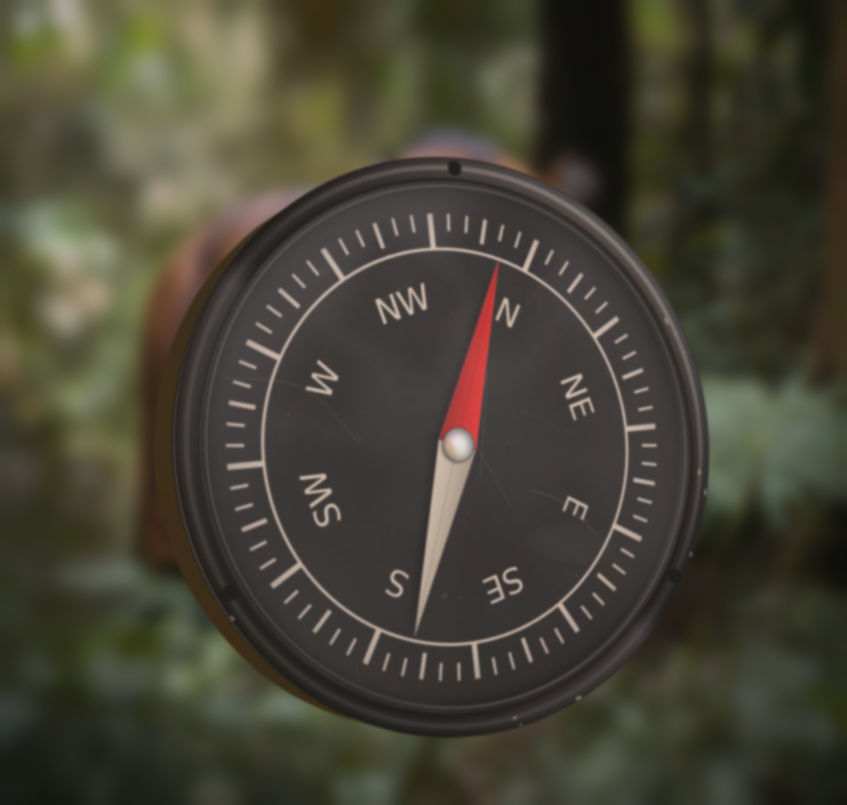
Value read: 350°
